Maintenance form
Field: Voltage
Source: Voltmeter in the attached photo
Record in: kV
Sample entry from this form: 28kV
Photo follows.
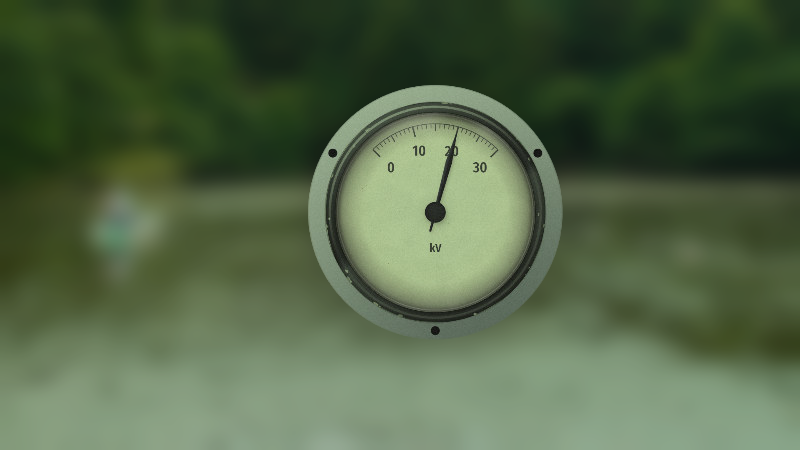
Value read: 20kV
